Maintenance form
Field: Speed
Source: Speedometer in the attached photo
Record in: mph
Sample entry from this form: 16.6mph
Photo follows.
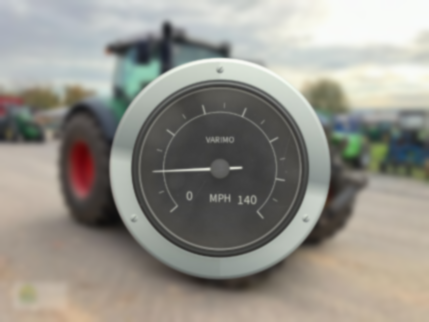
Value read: 20mph
